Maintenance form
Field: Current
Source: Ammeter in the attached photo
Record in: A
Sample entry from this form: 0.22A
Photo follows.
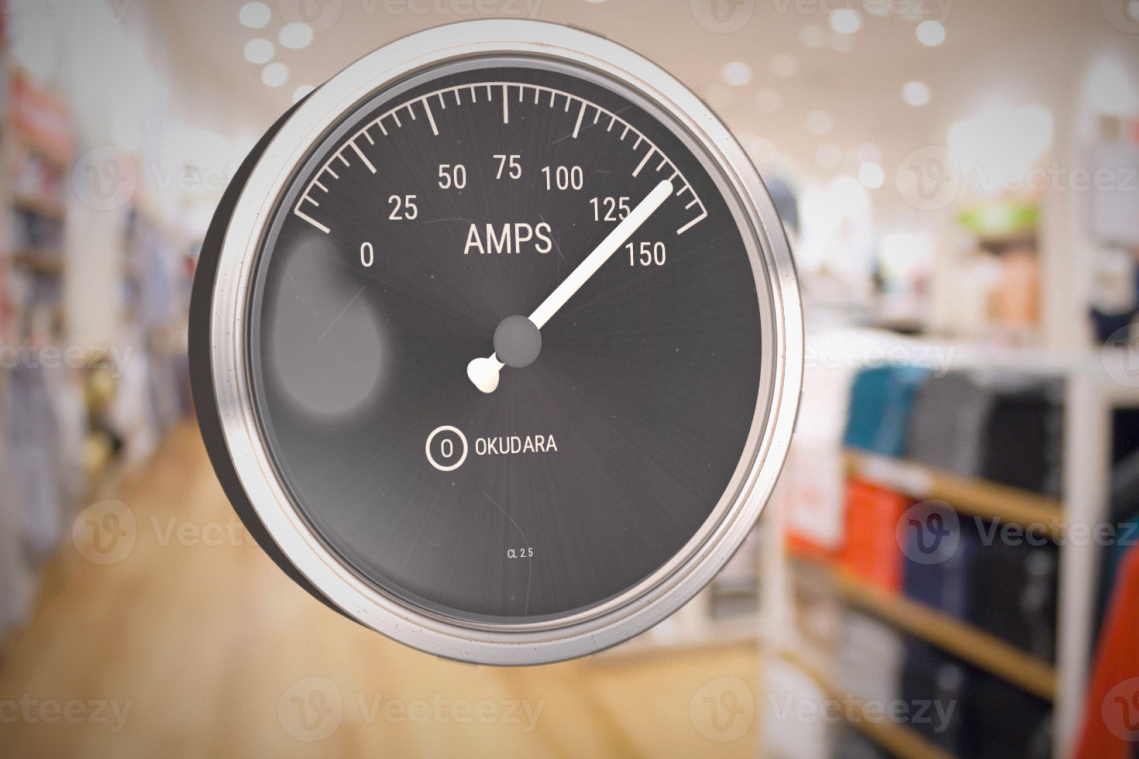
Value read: 135A
